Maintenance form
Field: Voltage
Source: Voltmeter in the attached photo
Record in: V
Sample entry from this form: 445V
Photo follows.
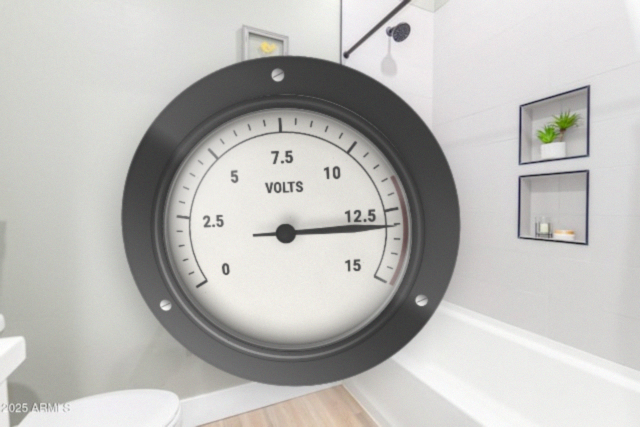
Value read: 13V
